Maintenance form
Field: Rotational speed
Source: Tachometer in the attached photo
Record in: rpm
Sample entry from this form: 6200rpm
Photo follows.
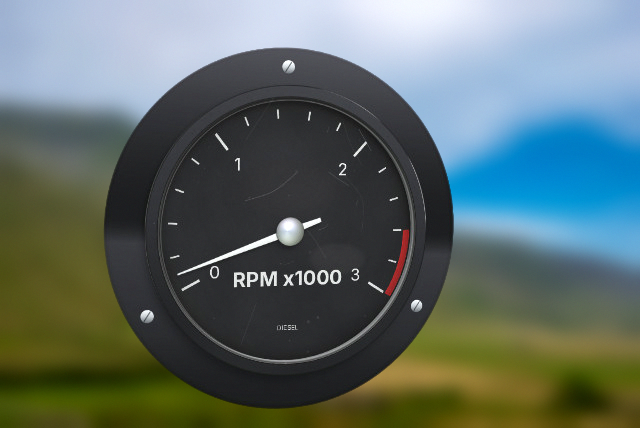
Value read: 100rpm
